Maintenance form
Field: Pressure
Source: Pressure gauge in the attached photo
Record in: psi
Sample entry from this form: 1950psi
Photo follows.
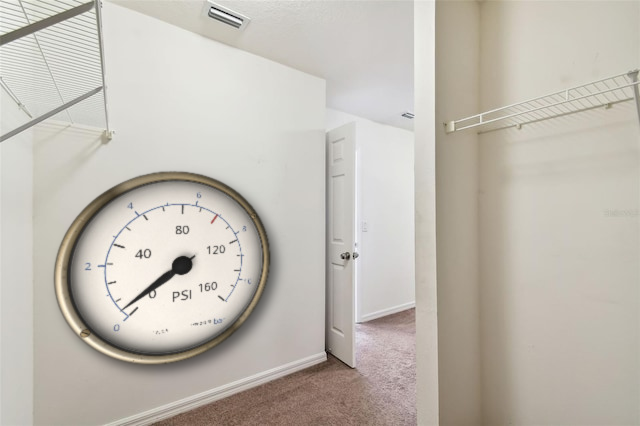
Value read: 5psi
